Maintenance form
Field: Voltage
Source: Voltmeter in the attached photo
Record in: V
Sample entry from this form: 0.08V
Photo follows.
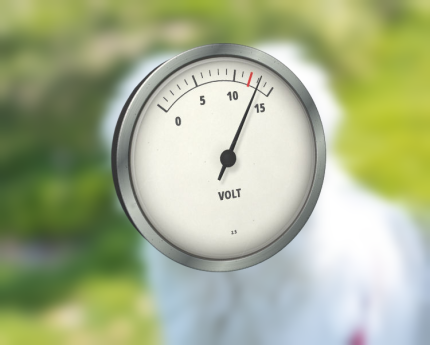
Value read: 13V
